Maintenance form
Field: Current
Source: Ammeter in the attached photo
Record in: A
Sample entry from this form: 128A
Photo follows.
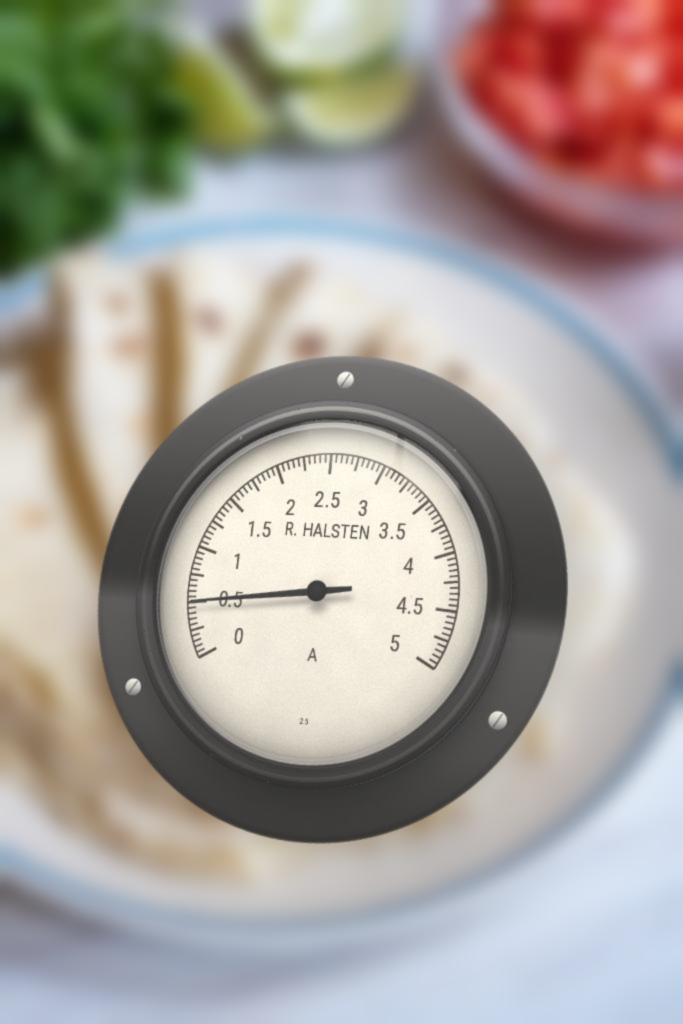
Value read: 0.5A
